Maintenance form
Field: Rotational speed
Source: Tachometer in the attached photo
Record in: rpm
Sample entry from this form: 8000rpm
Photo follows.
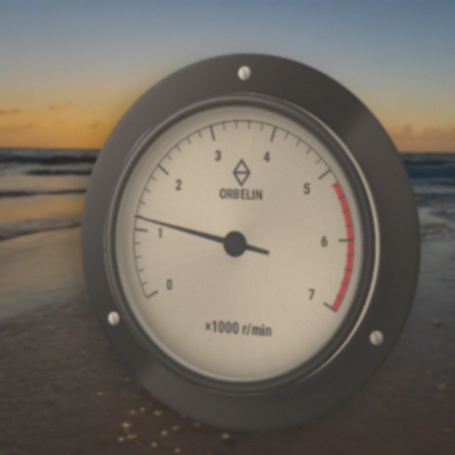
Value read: 1200rpm
